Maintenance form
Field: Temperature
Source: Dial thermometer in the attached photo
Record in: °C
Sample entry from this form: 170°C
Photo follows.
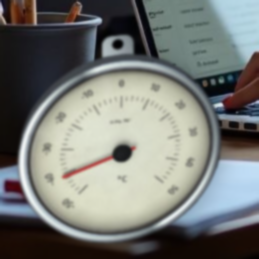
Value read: -40°C
